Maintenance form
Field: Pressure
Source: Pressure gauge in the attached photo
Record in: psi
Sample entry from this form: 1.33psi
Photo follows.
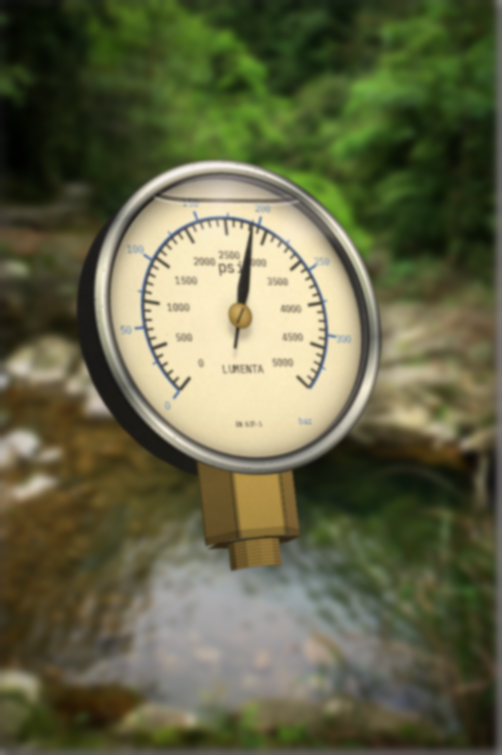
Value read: 2800psi
